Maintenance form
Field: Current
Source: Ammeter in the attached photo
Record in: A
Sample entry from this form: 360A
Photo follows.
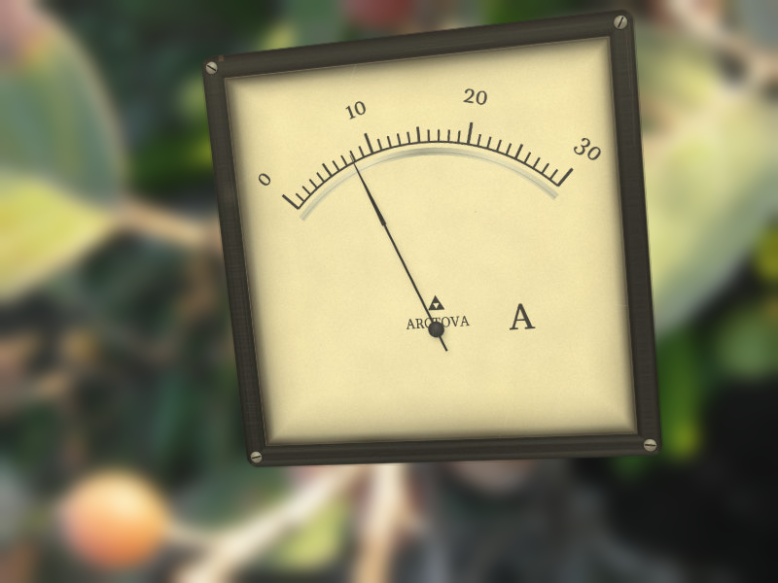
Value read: 8A
